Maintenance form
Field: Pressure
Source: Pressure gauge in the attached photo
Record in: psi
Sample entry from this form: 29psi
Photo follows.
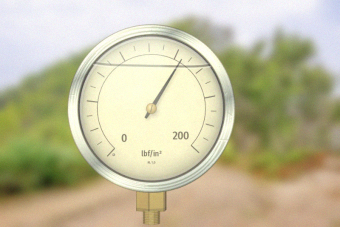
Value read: 125psi
